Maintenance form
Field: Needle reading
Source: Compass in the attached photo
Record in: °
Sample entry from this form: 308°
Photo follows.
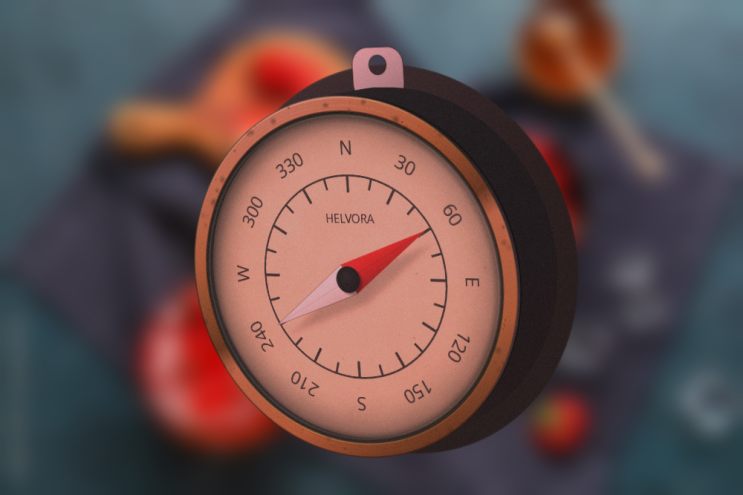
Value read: 60°
